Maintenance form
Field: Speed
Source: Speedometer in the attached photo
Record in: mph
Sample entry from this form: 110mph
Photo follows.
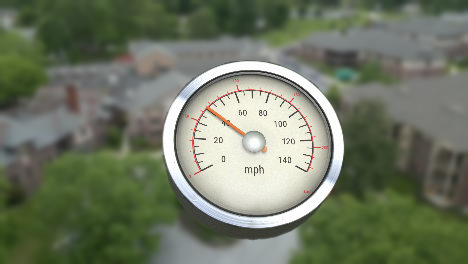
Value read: 40mph
